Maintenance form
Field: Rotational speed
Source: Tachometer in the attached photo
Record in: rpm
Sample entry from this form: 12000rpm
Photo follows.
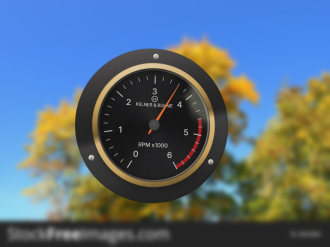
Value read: 3600rpm
